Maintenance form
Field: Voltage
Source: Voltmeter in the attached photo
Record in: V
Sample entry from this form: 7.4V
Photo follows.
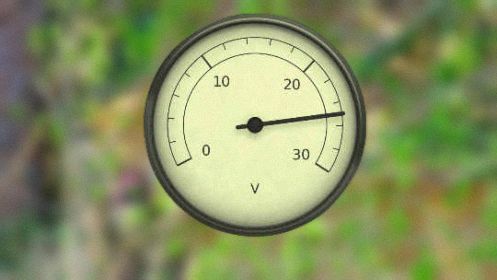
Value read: 25V
